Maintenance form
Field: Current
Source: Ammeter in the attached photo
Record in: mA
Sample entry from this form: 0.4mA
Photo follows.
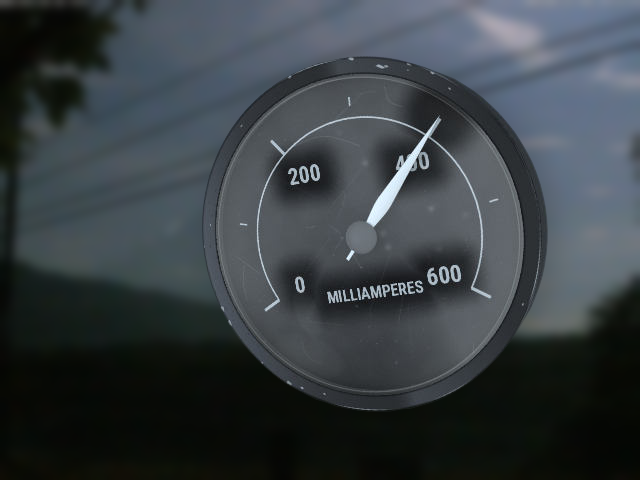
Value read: 400mA
